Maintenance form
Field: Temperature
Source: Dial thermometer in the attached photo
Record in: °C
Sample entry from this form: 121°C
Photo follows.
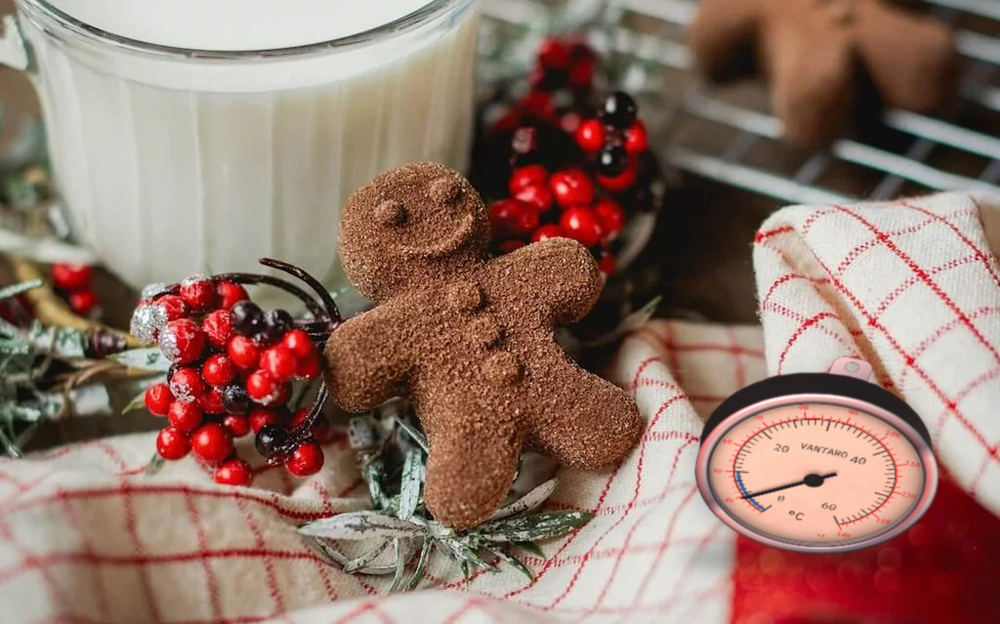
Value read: 5°C
